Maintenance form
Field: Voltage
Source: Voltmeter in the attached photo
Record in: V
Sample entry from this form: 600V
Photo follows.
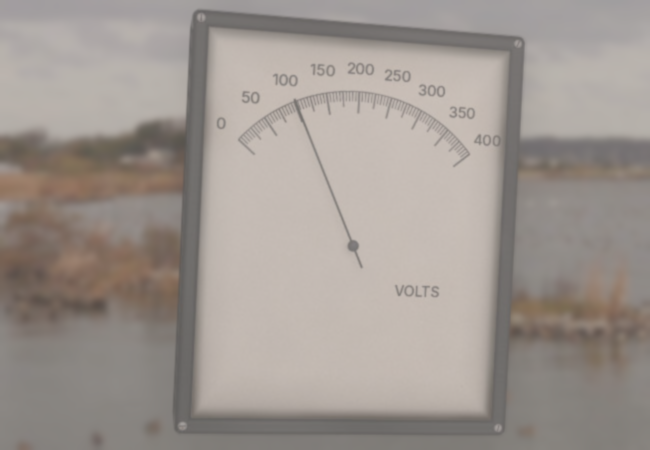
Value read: 100V
